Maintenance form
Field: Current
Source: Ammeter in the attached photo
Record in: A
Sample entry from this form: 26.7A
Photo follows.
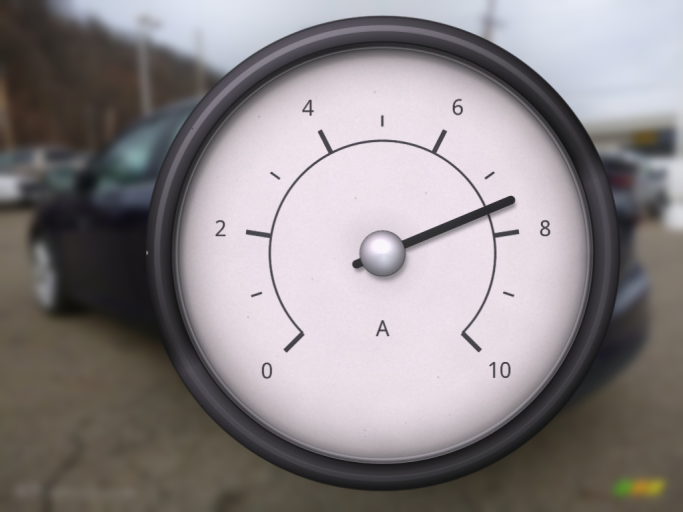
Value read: 7.5A
